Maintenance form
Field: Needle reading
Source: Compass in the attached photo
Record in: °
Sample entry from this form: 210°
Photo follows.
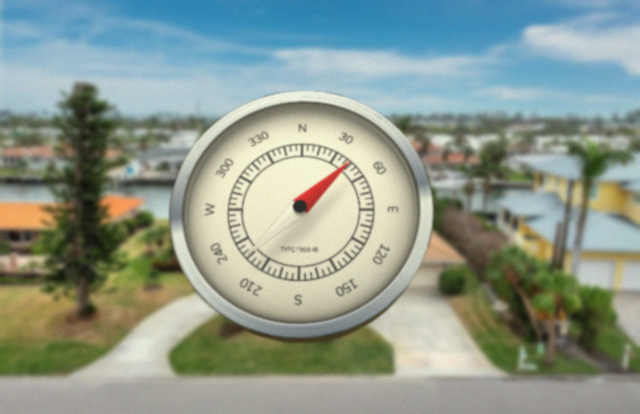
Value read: 45°
